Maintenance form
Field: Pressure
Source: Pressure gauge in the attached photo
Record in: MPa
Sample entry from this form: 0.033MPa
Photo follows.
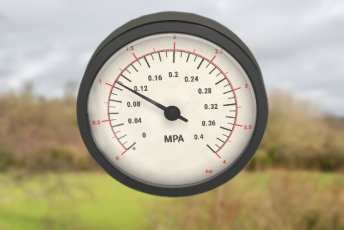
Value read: 0.11MPa
